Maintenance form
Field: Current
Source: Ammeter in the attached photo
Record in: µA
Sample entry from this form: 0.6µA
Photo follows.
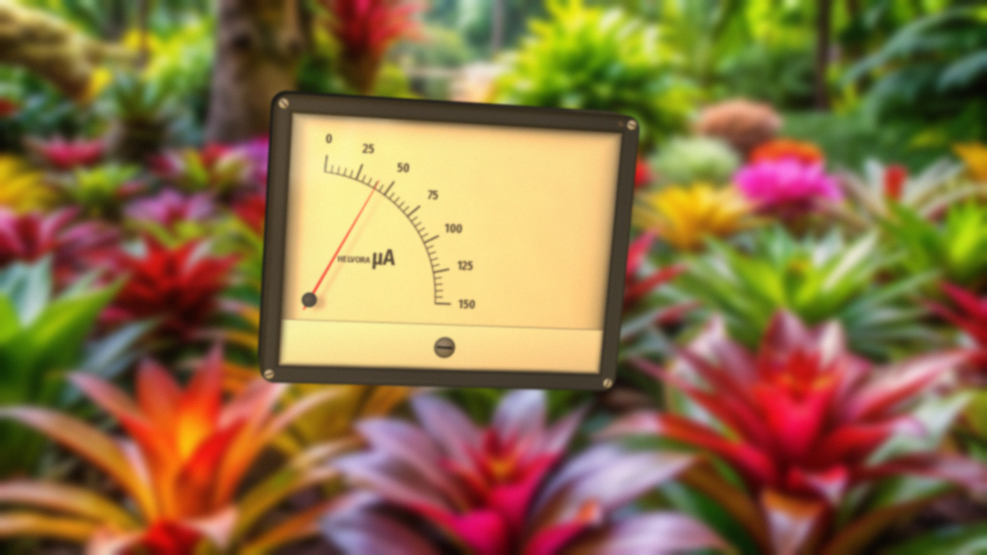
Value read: 40µA
